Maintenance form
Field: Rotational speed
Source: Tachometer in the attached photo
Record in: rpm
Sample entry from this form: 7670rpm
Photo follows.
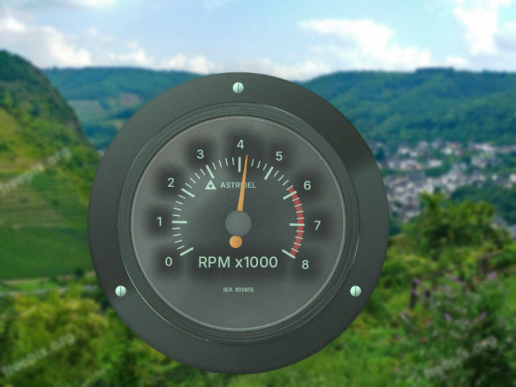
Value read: 4200rpm
